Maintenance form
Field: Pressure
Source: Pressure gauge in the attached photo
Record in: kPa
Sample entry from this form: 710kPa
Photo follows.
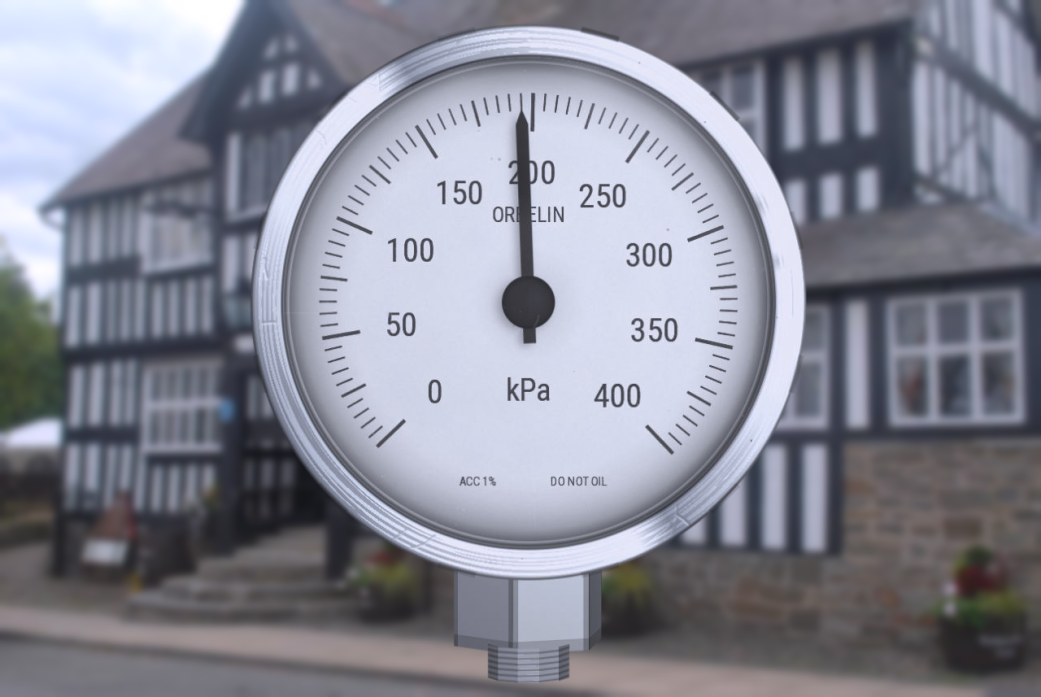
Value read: 195kPa
